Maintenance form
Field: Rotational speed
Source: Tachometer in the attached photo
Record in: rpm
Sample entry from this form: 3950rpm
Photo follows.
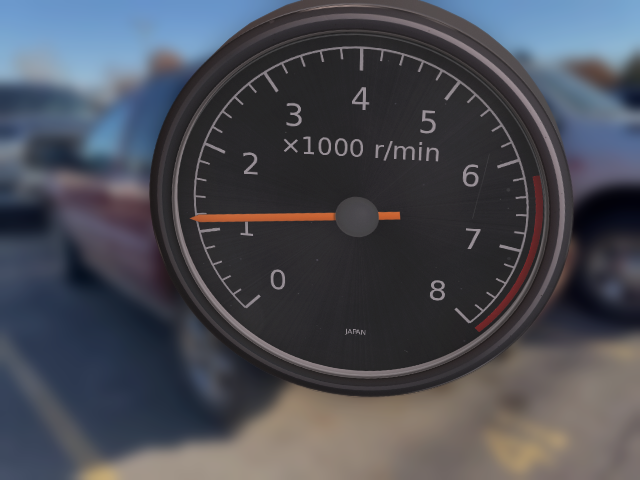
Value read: 1200rpm
